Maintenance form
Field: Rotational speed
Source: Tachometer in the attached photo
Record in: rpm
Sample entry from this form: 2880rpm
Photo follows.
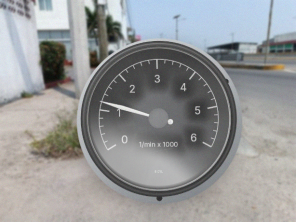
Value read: 1200rpm
